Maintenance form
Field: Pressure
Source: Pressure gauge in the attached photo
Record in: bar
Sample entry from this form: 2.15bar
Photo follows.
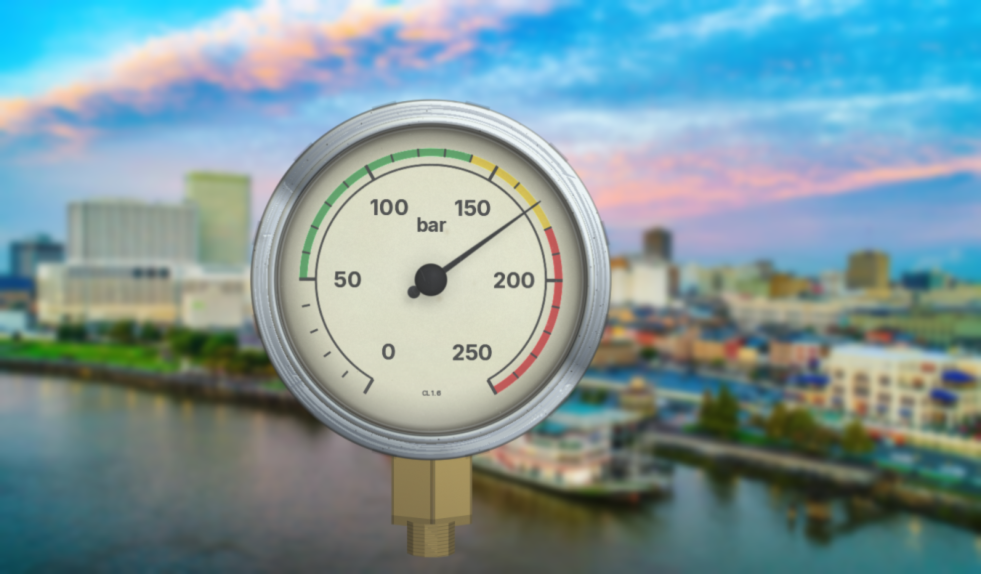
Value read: 170bar
